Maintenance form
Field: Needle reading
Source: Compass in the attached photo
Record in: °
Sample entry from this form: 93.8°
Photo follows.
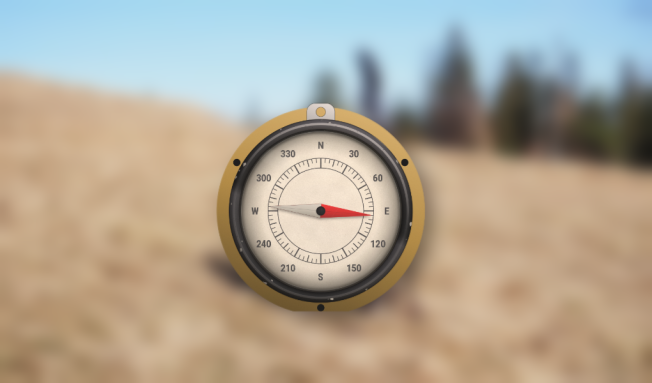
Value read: 95°
